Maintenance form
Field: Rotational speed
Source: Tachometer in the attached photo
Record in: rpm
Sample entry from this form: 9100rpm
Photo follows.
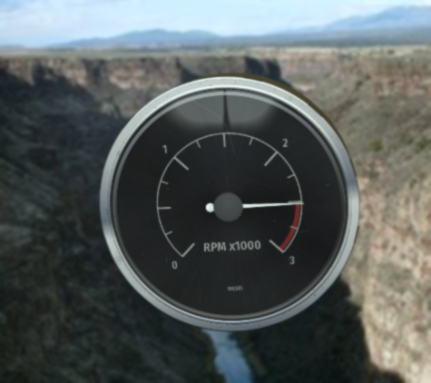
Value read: 2500rpm
